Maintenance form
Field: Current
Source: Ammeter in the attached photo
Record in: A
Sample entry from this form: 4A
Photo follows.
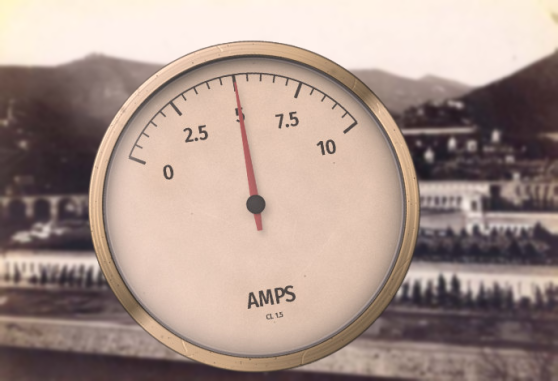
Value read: 5A
